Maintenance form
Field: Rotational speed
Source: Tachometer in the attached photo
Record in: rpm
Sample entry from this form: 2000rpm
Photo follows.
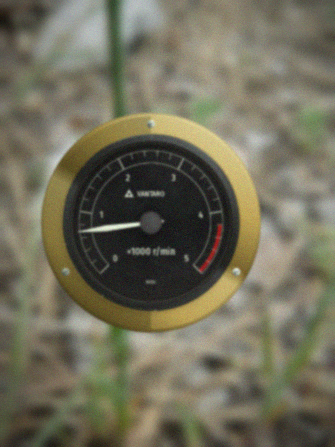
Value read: 700rpm
